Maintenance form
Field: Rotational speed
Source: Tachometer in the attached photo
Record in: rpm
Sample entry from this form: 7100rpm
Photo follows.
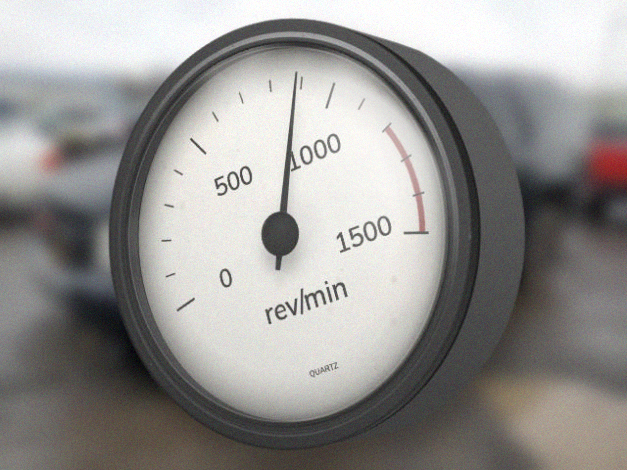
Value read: 900rpm
